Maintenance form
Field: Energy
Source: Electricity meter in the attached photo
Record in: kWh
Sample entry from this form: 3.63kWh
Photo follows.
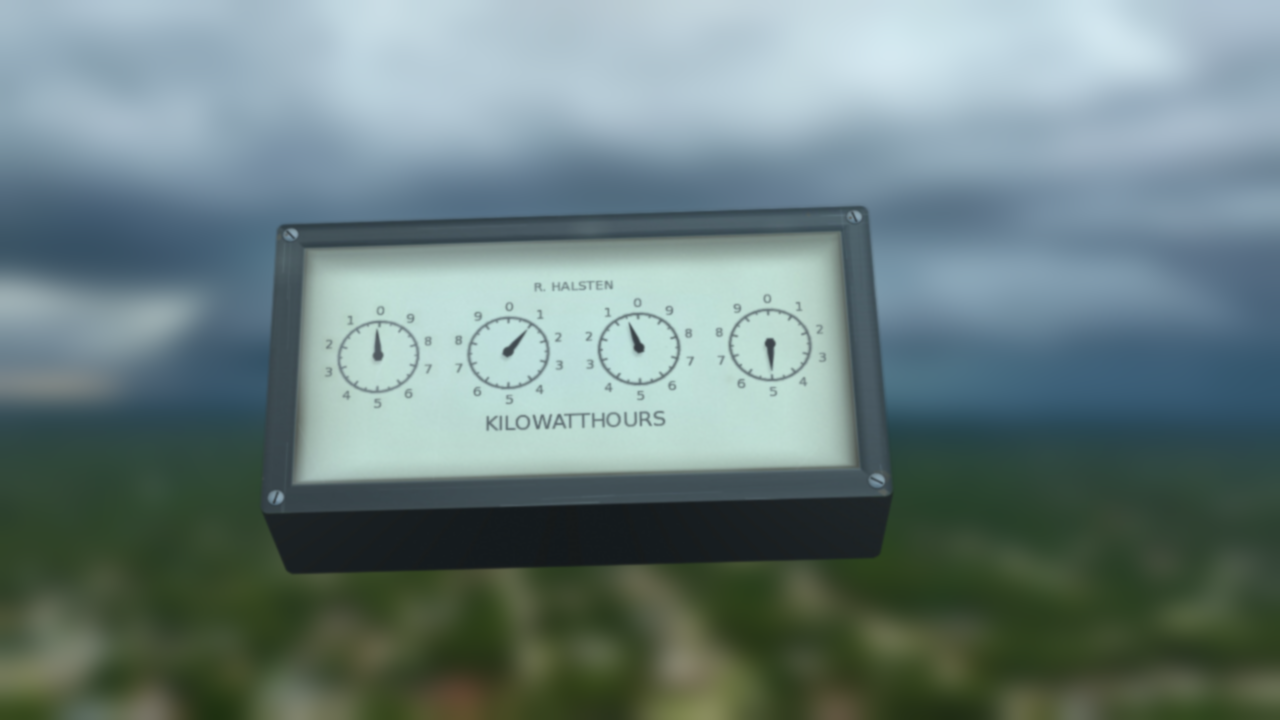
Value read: 105kWh
